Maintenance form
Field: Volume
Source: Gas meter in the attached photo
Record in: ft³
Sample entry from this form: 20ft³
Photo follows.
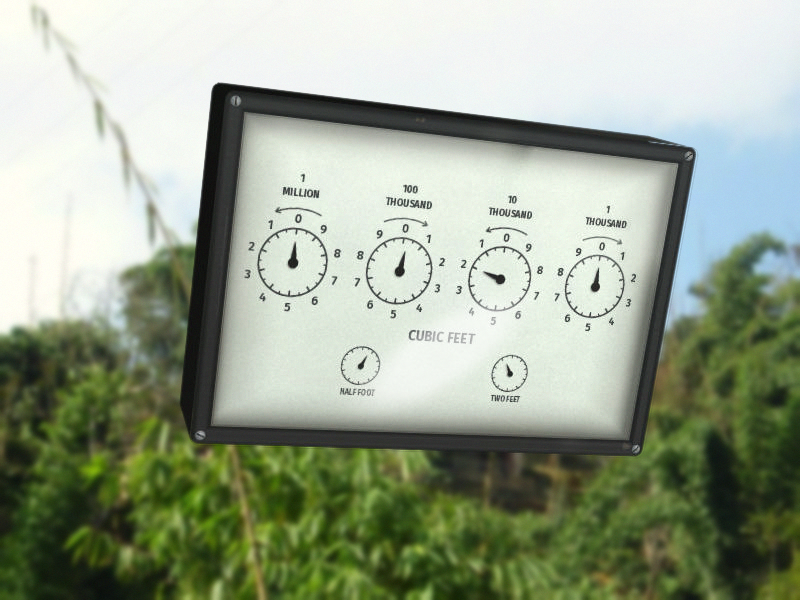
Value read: 2000ft³
